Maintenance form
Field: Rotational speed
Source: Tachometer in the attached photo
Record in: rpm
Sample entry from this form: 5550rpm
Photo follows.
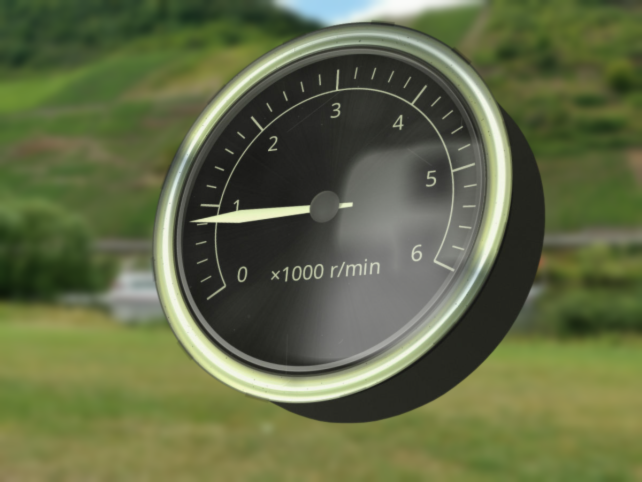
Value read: 800rpm
